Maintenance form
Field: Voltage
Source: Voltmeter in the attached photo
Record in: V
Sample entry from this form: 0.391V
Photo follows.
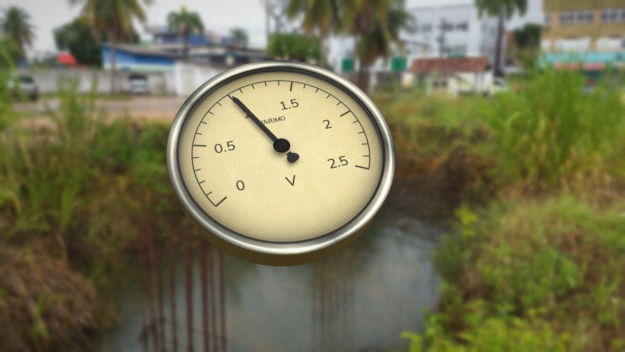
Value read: 1V
